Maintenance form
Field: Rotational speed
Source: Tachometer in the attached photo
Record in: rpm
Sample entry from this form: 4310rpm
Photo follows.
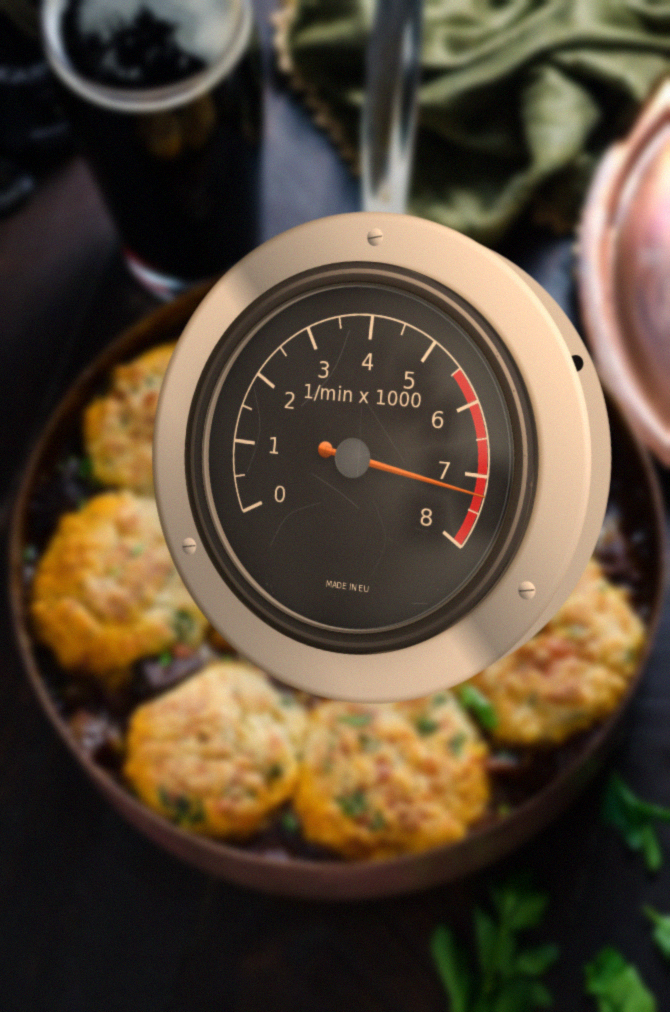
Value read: 7250rpm
